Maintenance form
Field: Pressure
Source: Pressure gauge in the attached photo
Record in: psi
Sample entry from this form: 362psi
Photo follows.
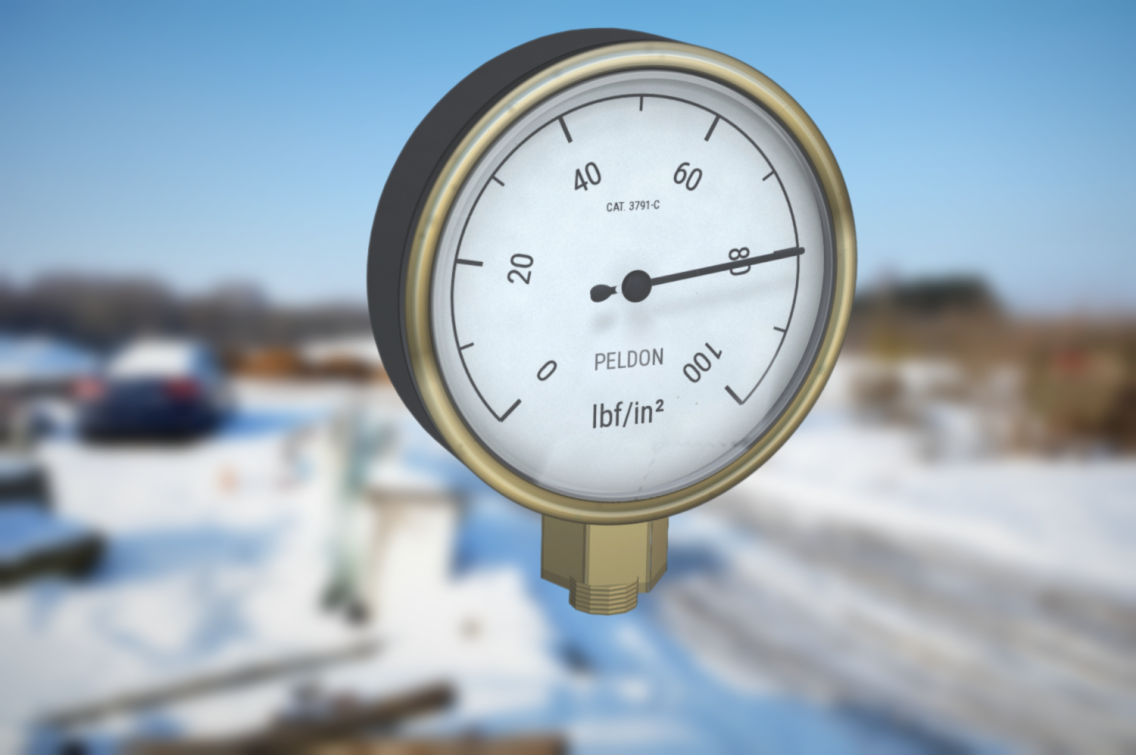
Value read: 80psi
